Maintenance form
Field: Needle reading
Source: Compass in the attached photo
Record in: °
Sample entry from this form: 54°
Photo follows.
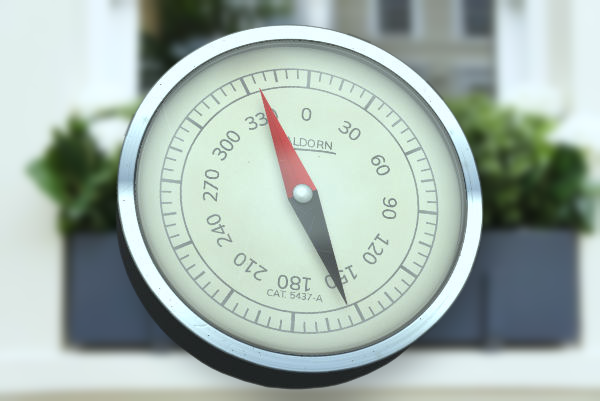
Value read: 335°
